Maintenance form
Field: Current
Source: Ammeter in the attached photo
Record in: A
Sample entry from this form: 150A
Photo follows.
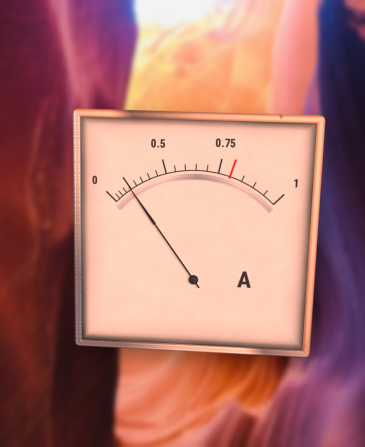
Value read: 0.25A
